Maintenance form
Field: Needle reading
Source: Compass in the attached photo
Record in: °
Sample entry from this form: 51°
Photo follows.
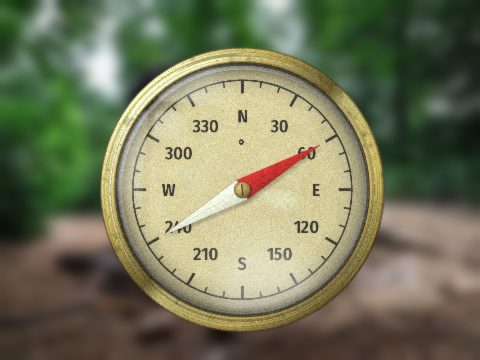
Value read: 60°
